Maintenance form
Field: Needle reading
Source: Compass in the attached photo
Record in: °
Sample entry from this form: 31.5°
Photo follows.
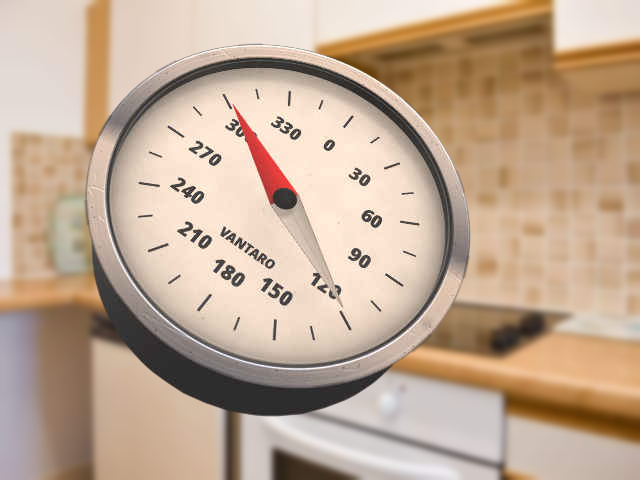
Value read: 300°
